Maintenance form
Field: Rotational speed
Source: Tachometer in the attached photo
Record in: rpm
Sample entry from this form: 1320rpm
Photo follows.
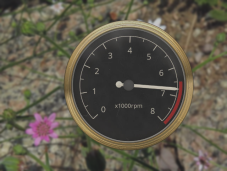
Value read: 6750rpm
